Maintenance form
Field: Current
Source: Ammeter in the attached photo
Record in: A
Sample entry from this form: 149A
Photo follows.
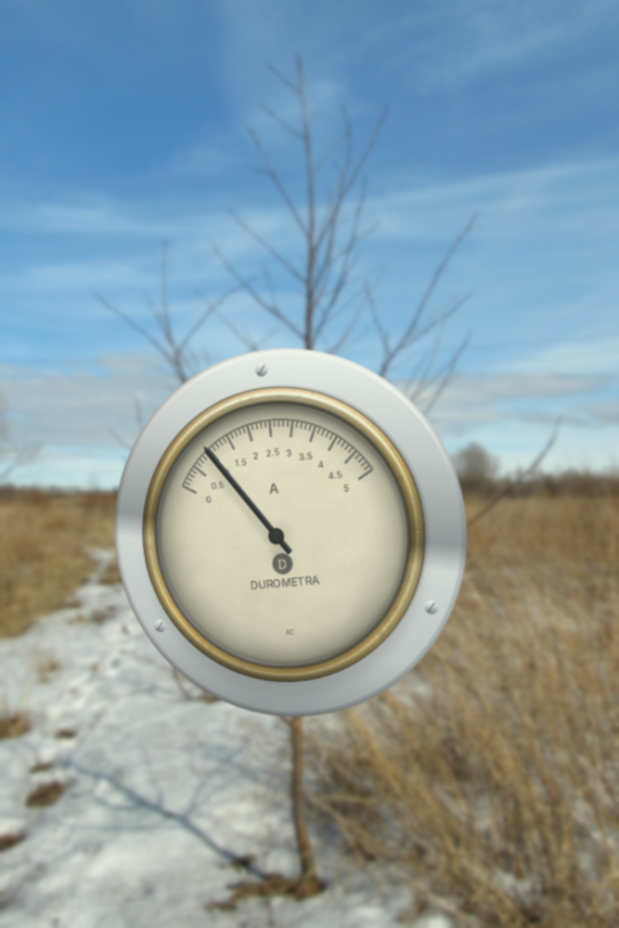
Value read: 1A
